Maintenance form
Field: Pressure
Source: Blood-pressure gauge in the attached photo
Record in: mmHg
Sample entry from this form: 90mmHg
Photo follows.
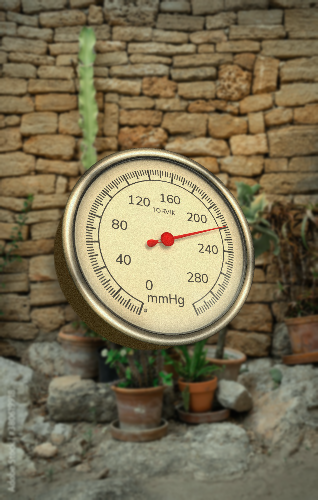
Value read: 220mmHg
